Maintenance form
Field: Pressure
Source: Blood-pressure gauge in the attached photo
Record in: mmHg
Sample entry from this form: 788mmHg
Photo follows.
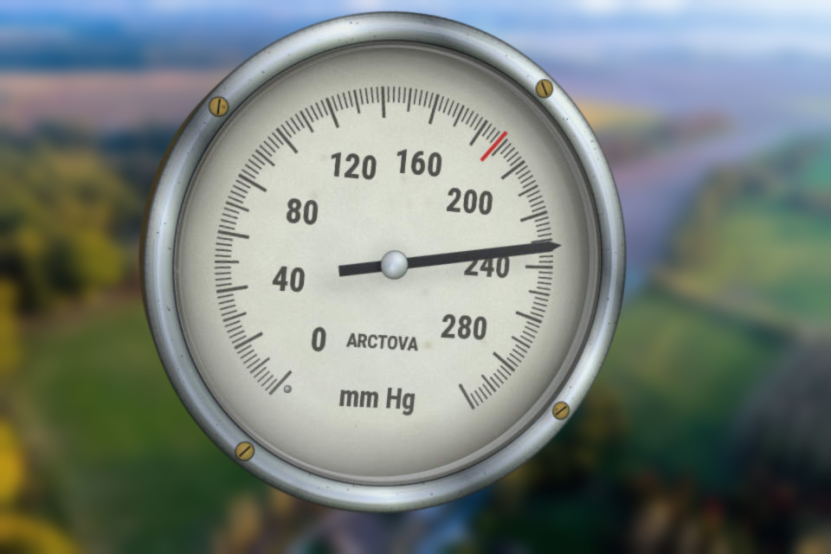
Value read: 232mmHg
